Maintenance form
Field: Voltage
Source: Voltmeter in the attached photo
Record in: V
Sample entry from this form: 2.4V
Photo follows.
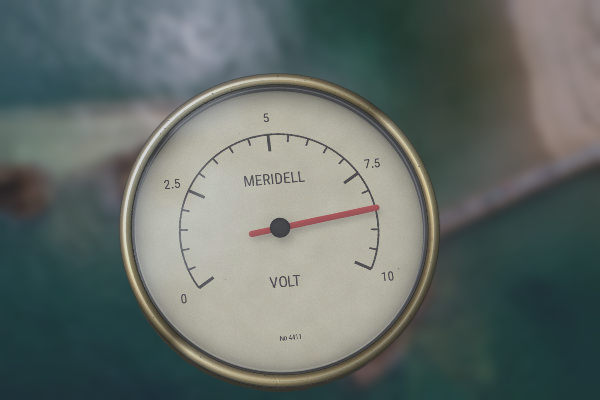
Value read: 8.5V
